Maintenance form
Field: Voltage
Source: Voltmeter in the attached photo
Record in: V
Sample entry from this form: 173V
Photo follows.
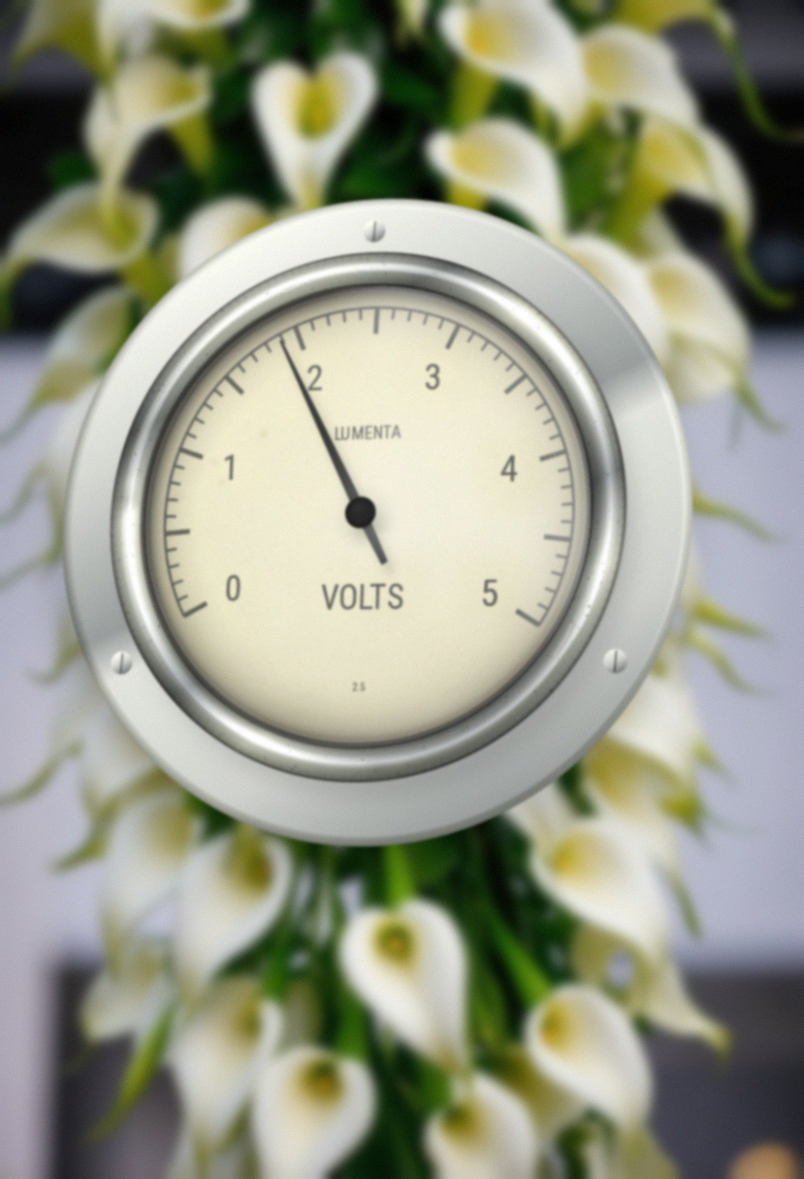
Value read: 1.9V
